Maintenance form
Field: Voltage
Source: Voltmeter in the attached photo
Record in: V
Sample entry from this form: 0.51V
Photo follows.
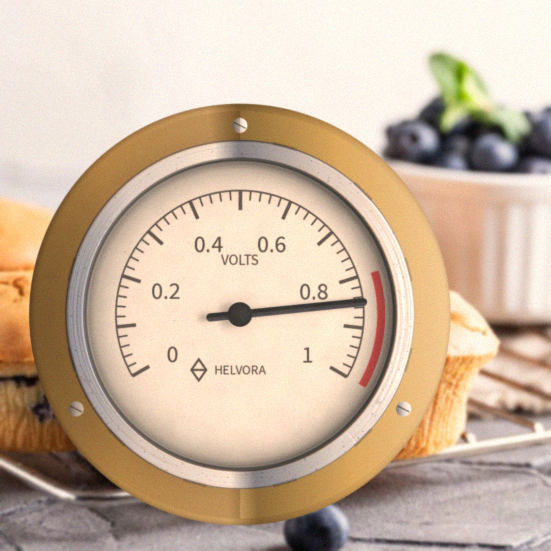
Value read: 0.85V
